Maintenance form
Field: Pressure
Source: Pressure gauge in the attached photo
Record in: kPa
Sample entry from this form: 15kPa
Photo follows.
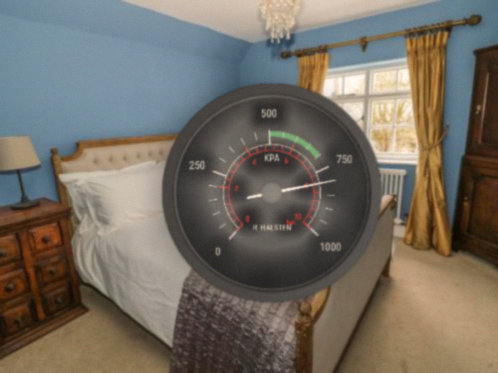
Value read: 800kPa
